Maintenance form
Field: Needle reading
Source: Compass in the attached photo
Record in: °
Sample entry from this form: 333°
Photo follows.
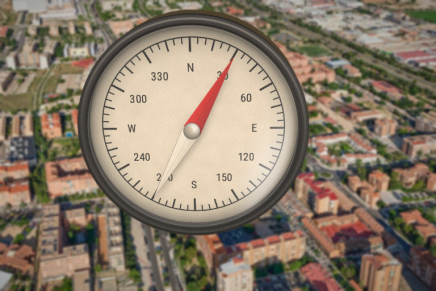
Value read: 30°
